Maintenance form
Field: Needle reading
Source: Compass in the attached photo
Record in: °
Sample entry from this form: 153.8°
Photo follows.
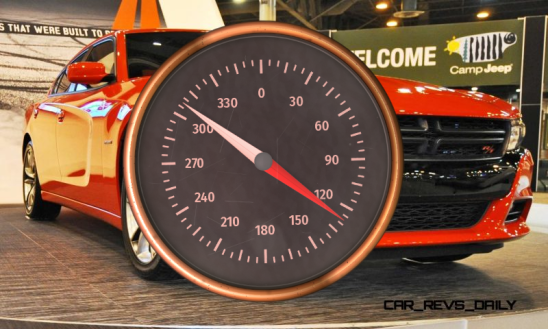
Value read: 127.5°
